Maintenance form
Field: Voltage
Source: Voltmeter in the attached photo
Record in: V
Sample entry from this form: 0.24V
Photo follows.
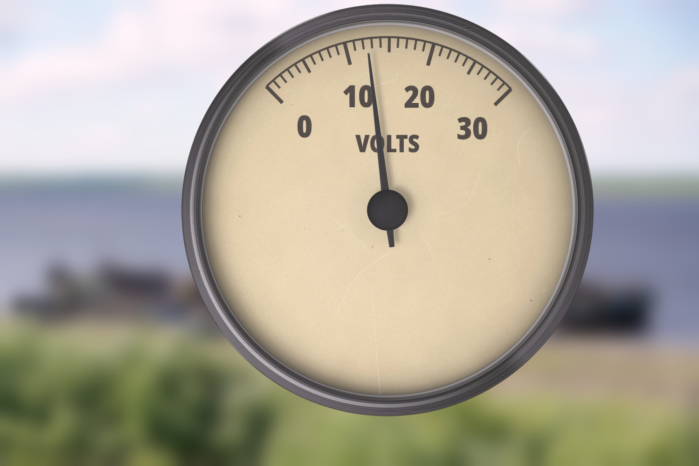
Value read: 12.5V
